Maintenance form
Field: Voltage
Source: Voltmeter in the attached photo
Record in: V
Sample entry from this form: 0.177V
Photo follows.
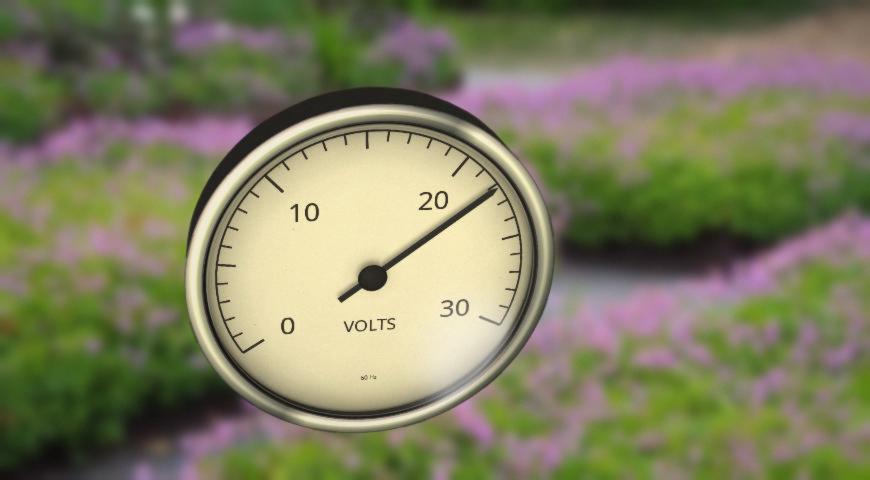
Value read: 22V
